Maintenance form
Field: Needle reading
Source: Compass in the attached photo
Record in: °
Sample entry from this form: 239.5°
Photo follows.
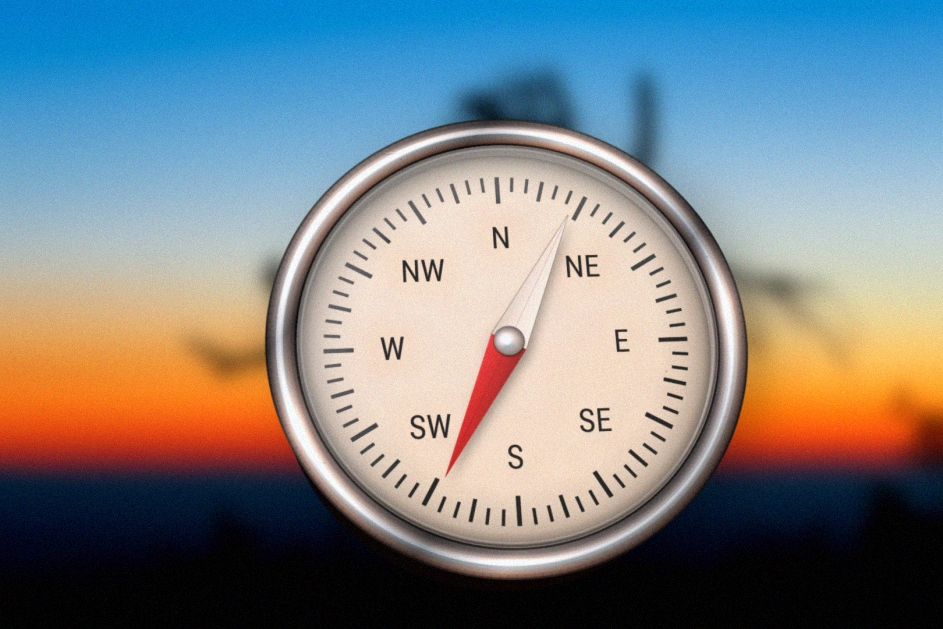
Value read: 207.5°
